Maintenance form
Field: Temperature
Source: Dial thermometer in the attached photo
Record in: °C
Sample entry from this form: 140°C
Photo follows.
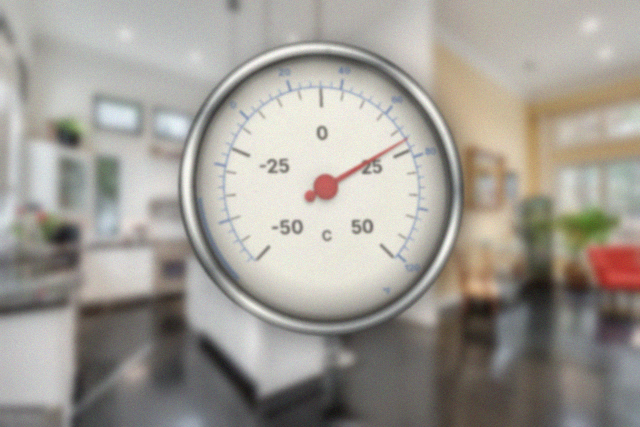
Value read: 22.5°C
